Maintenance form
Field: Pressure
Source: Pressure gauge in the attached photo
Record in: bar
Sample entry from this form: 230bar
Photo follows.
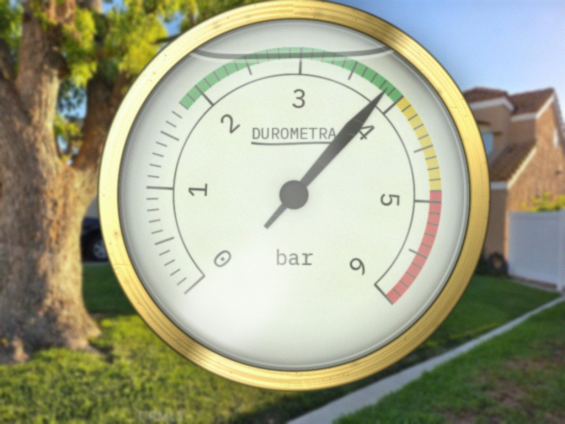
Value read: 3.85bar
